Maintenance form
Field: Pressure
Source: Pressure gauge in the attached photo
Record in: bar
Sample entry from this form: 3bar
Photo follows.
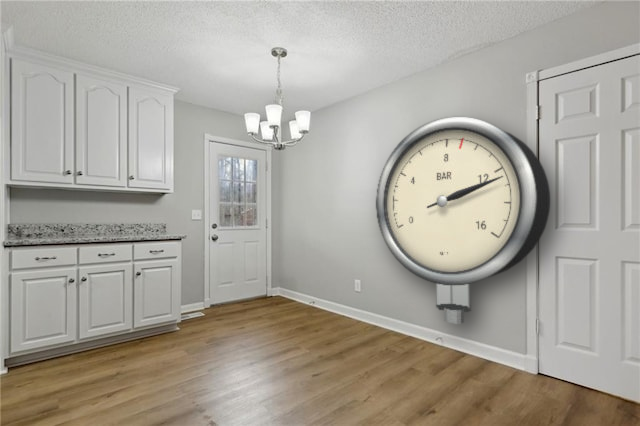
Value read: 12.5bar
